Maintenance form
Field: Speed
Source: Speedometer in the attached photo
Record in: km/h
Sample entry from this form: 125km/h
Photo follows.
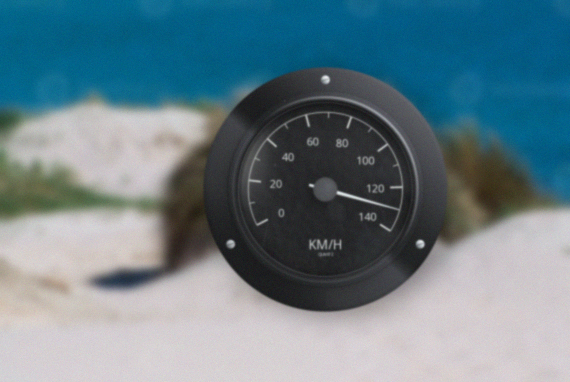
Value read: 130km/h
